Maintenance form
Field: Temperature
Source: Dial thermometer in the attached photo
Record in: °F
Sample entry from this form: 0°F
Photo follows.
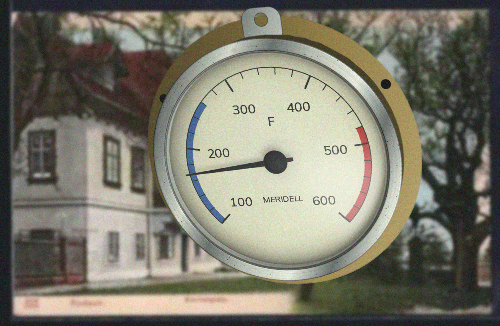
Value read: 170°F
